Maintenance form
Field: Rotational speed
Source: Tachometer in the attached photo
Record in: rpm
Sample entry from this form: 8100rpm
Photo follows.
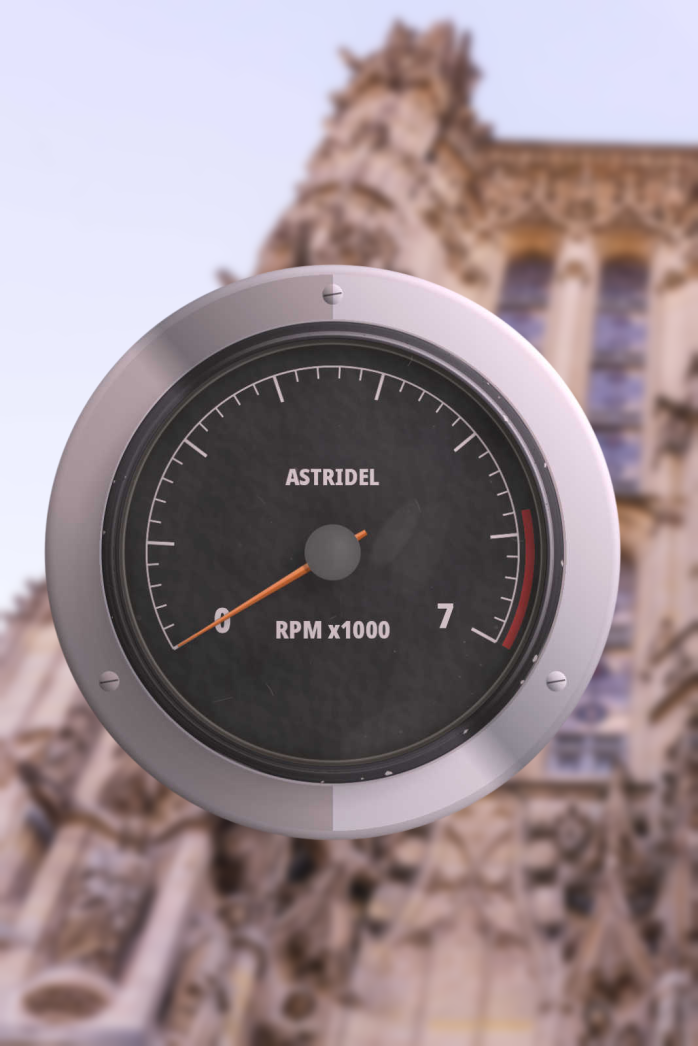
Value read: 0rpm
